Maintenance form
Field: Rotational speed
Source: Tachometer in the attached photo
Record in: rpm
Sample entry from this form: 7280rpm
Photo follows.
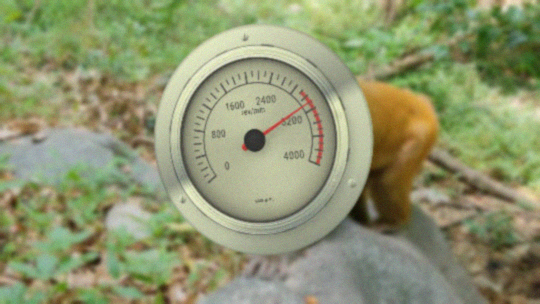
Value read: 3100rpm
